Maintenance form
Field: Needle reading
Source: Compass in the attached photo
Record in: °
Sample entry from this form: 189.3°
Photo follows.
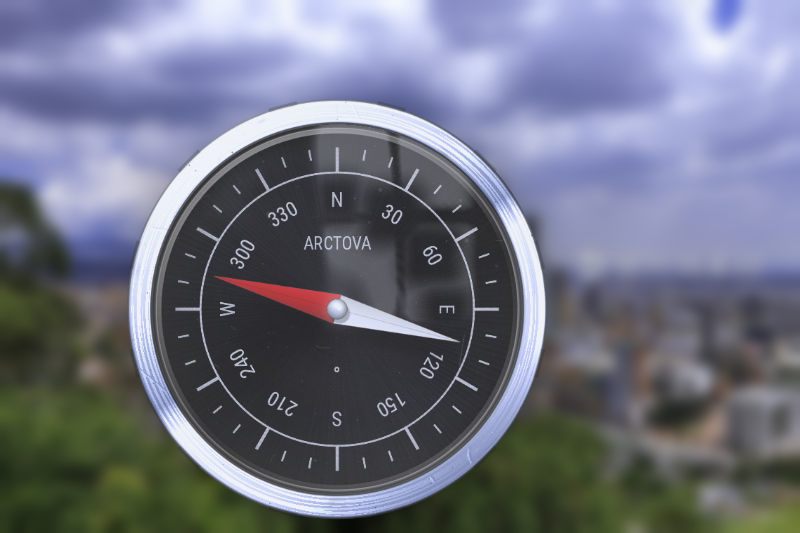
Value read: 285°
